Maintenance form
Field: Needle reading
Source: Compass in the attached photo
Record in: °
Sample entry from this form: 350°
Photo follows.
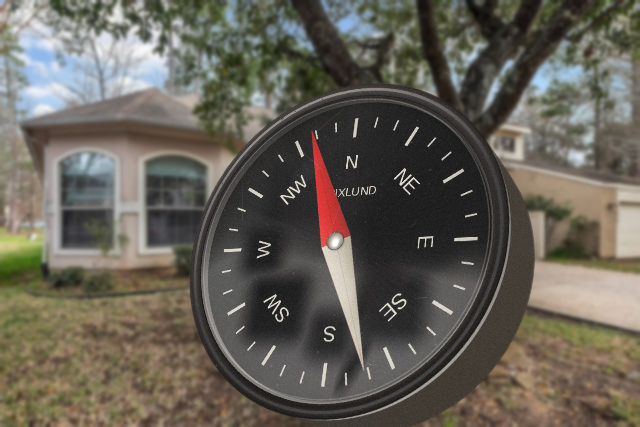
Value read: 340°
